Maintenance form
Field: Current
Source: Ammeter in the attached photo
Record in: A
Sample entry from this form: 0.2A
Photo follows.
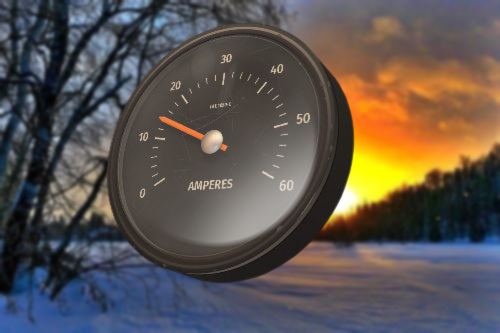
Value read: 14A
